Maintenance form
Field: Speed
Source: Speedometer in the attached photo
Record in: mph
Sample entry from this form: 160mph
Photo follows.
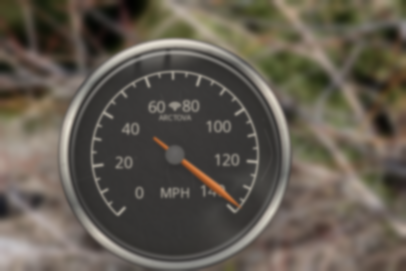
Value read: 137.5mph
